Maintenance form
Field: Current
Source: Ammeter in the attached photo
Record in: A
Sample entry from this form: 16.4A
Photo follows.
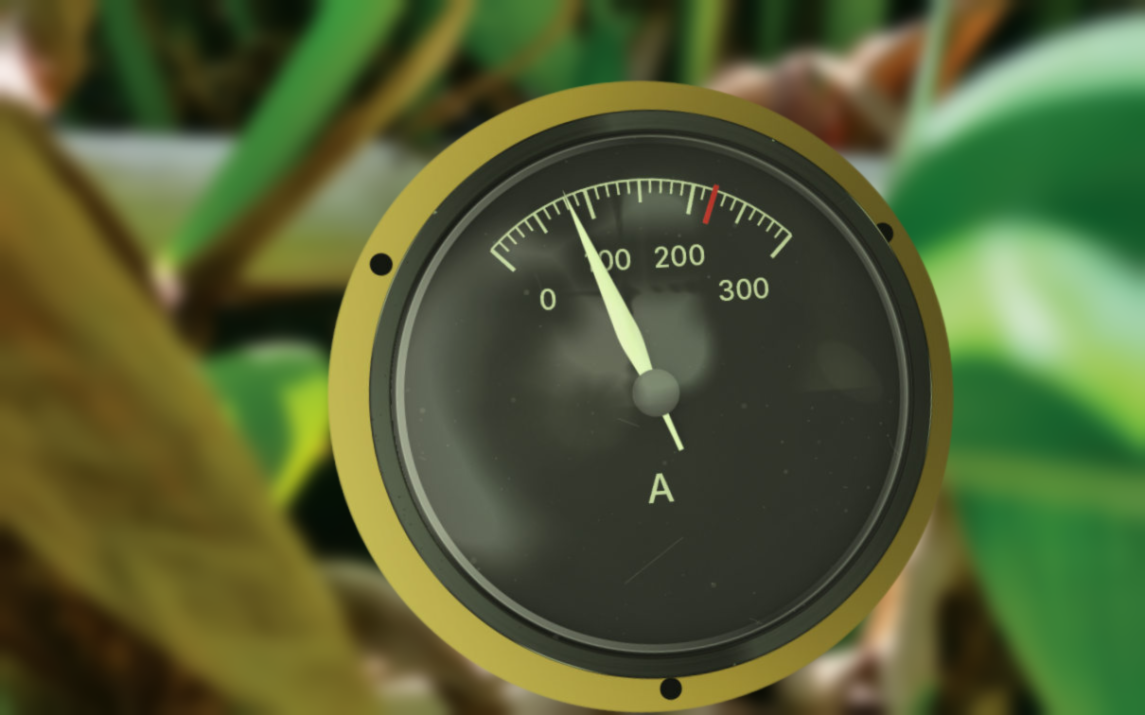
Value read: 80A
